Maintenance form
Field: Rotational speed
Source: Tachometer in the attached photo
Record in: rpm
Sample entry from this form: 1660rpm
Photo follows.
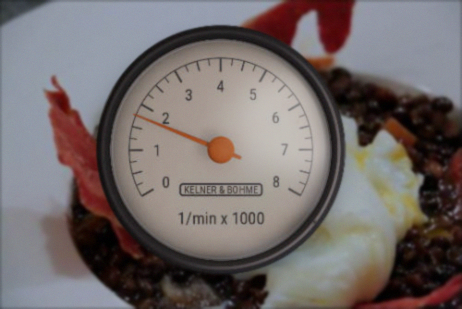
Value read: 1750rpm
